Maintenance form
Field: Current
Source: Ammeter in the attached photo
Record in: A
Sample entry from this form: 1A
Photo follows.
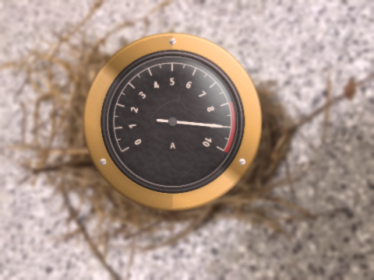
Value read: 9A
